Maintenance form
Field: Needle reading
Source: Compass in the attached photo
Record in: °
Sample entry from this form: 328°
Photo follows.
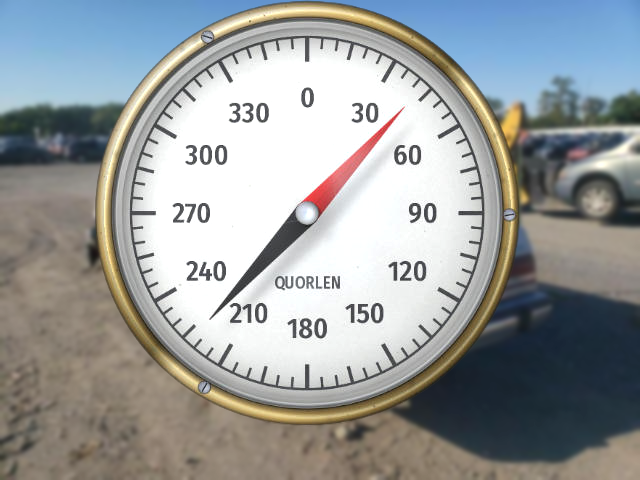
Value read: 42.5°
